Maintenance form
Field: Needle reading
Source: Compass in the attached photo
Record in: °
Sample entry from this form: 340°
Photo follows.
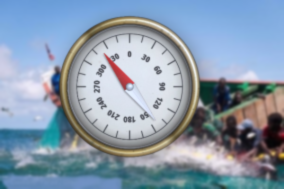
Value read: 322.5°
